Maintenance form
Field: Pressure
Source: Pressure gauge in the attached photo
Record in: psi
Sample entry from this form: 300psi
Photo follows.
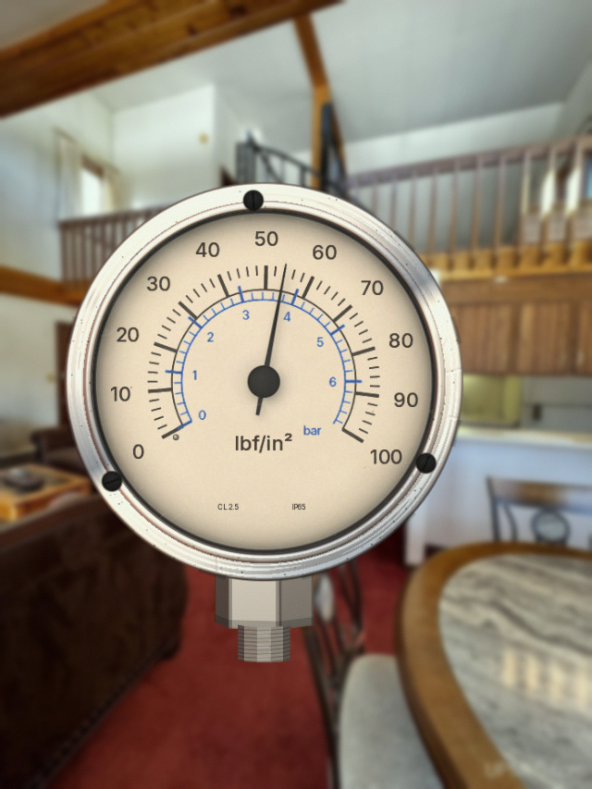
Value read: 54psi
